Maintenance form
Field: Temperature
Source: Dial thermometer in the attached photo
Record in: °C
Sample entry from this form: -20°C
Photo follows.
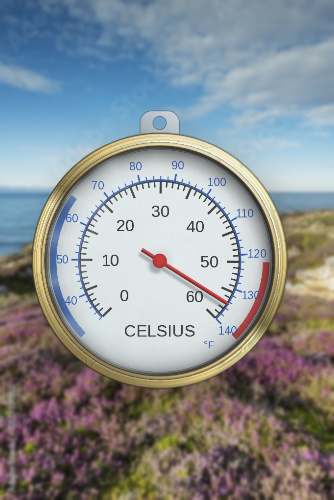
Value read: 57°C
